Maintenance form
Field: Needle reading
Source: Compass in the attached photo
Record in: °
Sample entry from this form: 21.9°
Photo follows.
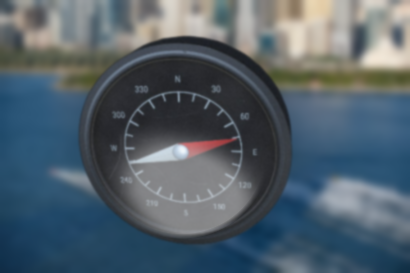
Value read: 75°
